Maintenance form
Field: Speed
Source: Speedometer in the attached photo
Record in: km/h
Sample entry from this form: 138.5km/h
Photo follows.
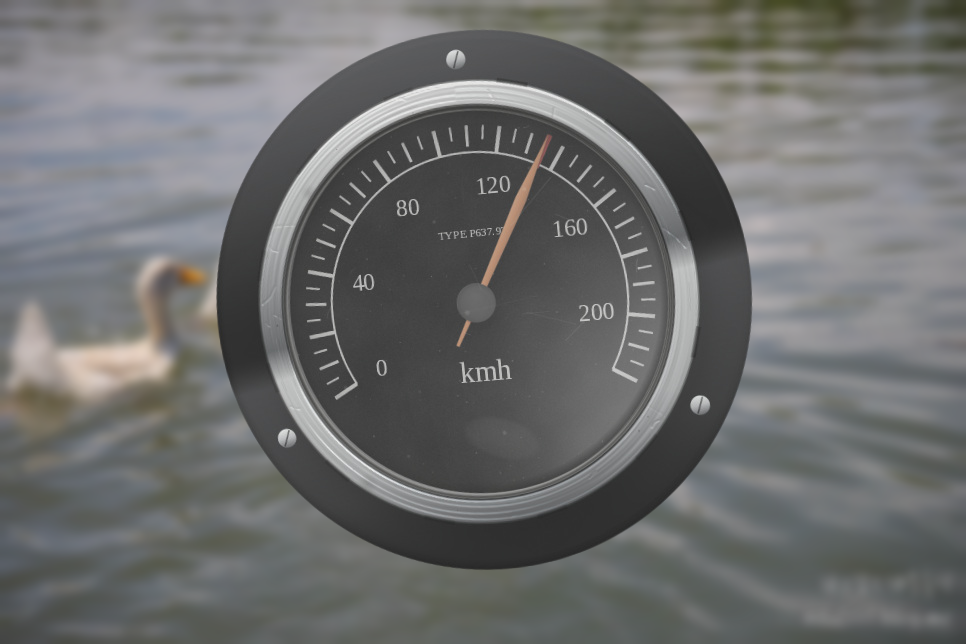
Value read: 135km/h
